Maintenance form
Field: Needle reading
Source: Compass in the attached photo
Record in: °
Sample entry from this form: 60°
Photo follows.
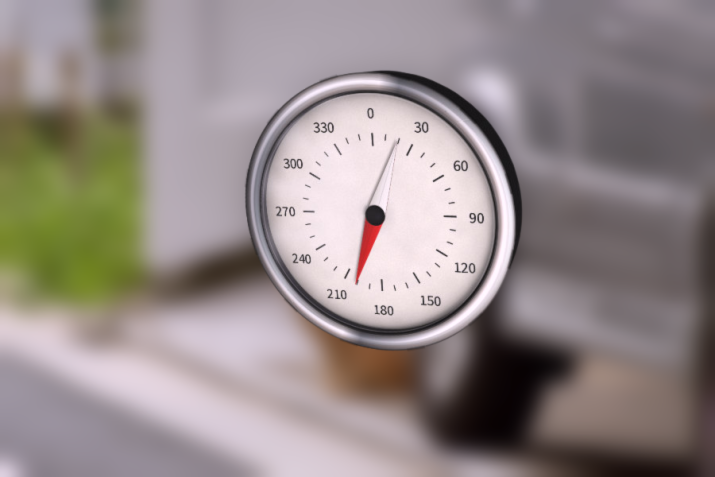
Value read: 200°
